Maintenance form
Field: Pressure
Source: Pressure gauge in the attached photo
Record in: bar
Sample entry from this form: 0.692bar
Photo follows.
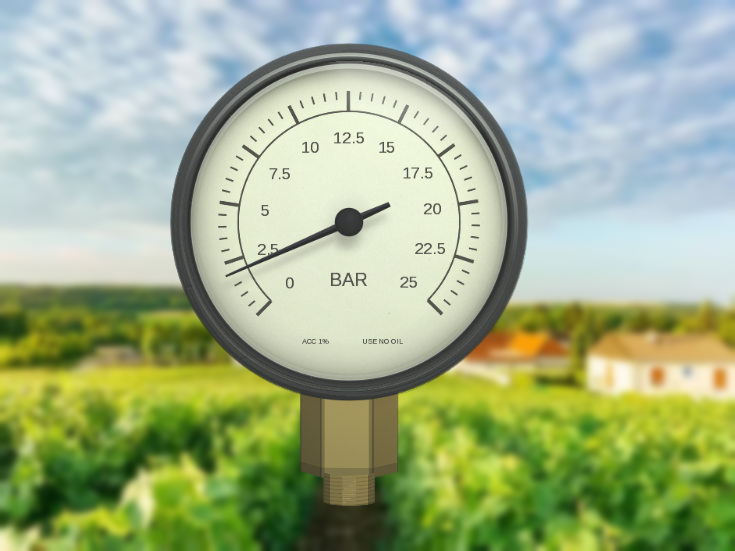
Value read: 2bar
